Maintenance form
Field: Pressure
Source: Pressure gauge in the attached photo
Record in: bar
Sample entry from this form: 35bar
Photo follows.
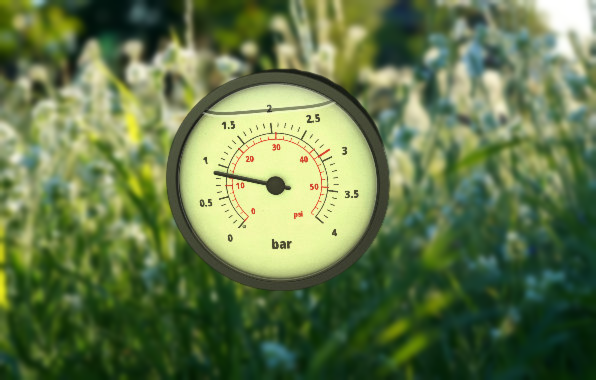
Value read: 0.9bar
